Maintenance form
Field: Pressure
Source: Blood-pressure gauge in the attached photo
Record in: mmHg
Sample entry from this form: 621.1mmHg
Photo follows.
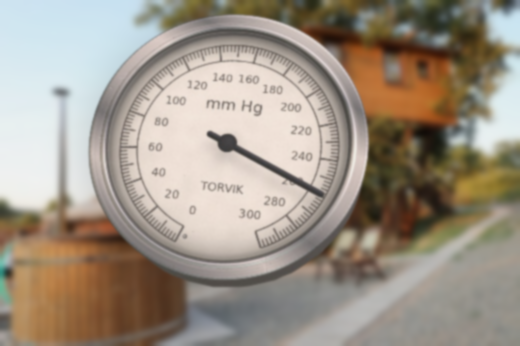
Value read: 260mmHg
